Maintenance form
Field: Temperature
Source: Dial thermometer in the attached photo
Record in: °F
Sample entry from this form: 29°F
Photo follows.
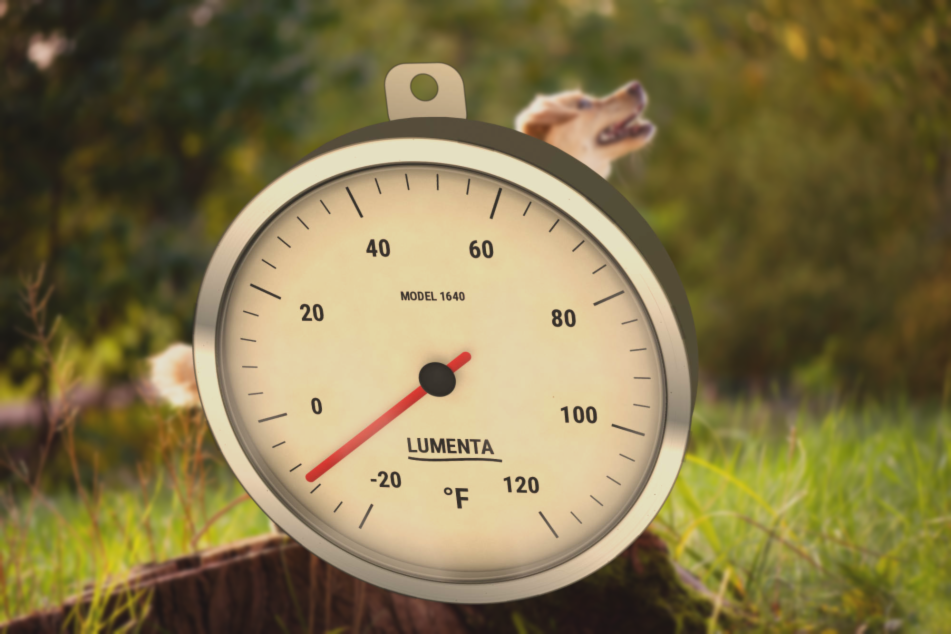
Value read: -10°F
